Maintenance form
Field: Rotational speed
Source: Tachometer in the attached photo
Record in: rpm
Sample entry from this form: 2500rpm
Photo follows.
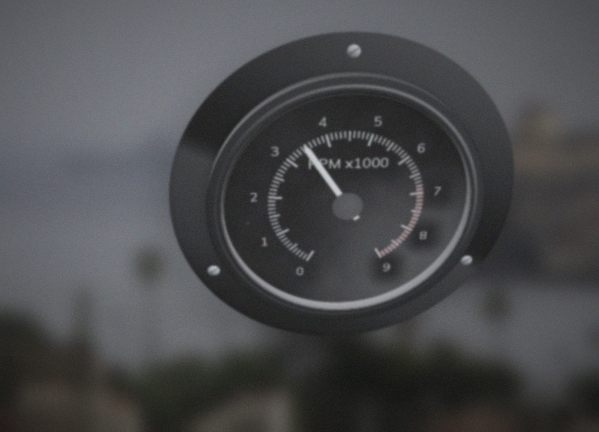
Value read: 3500rpm
